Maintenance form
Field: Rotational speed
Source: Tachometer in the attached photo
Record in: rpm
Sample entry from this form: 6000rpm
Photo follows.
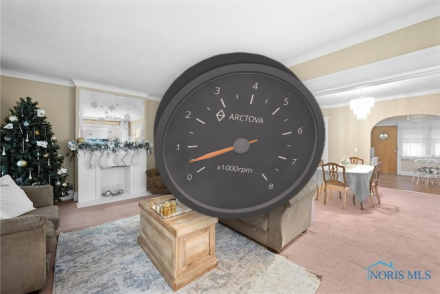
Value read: 500rpm
